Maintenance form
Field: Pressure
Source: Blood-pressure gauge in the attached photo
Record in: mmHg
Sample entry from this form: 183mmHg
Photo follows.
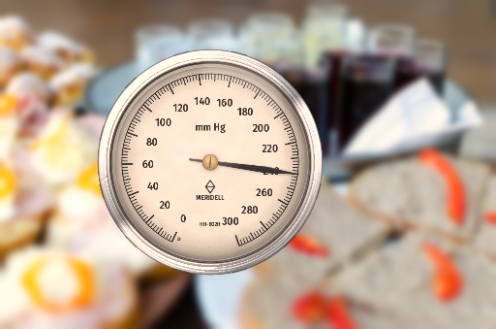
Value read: 240mmHg
